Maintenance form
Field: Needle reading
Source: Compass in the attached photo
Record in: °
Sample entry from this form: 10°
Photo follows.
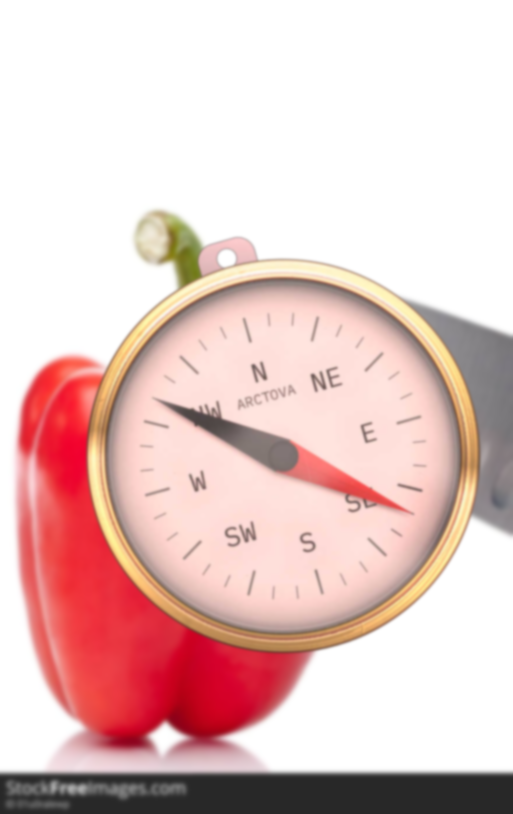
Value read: 130°
